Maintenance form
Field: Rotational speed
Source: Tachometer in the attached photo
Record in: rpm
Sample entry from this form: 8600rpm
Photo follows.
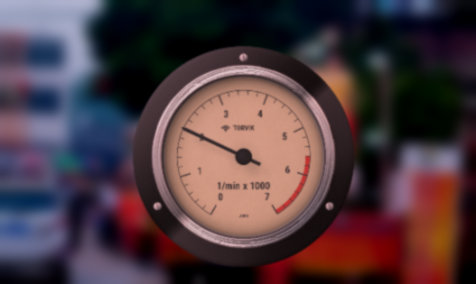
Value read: 2000rpm
